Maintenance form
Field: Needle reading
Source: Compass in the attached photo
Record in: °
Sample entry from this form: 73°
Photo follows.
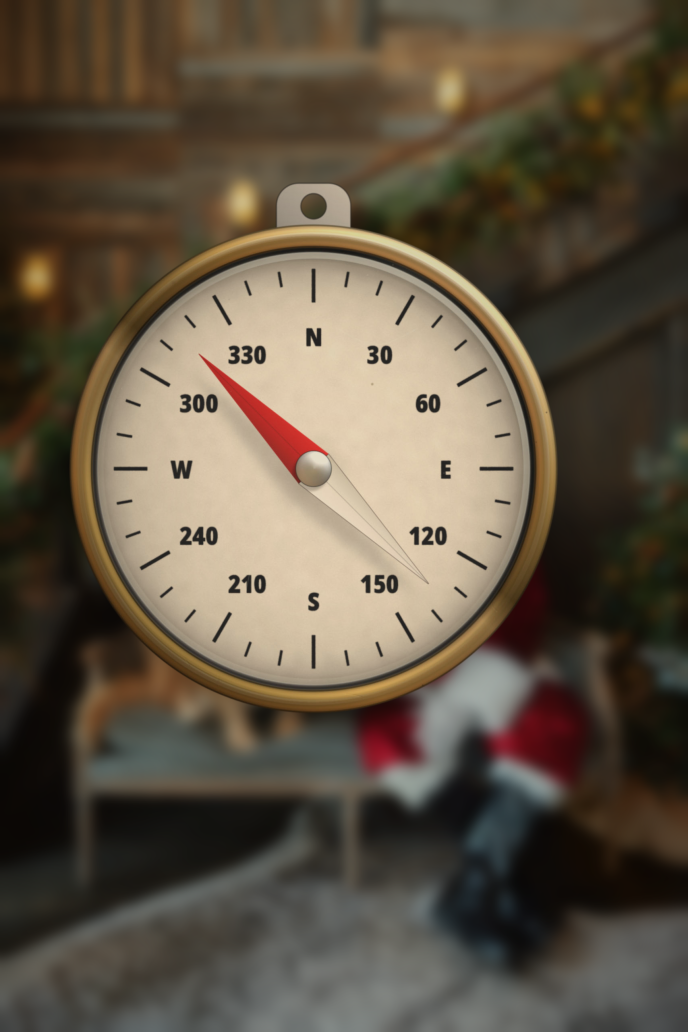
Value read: 315°
